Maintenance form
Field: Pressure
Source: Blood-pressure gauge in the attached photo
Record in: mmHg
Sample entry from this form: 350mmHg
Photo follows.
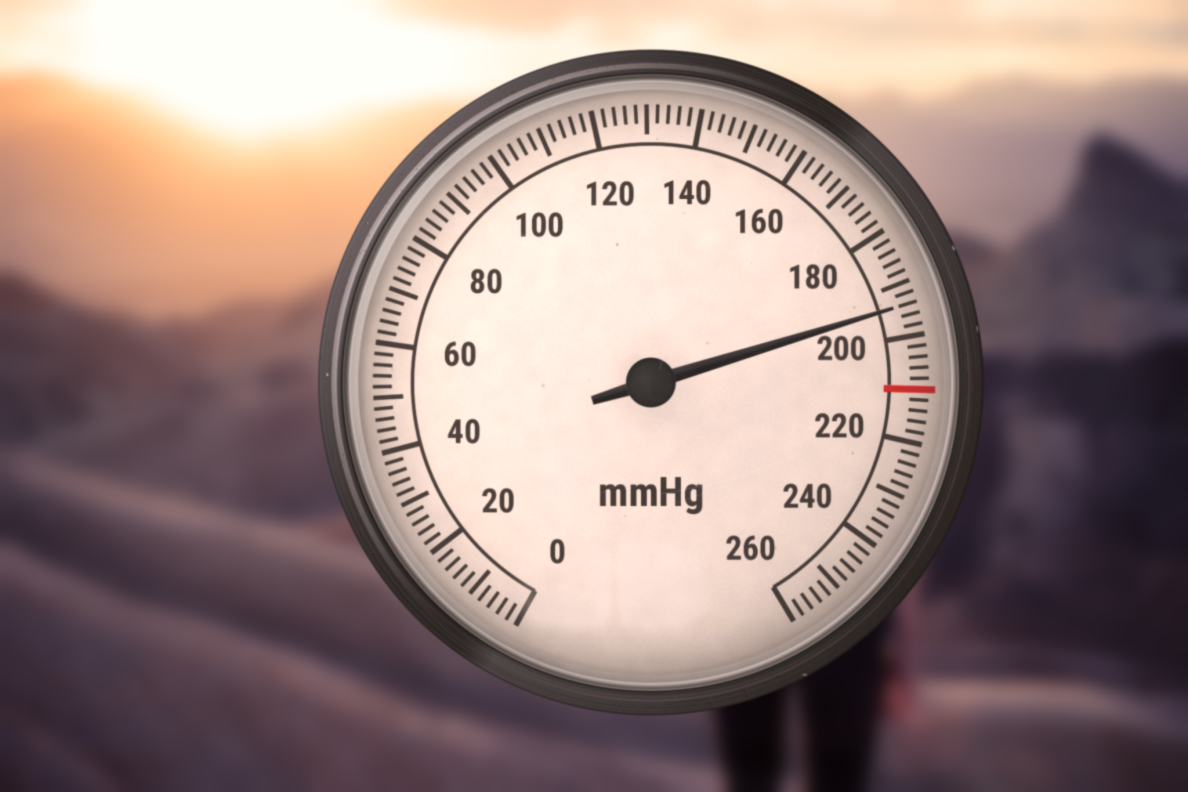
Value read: 194mmHg
